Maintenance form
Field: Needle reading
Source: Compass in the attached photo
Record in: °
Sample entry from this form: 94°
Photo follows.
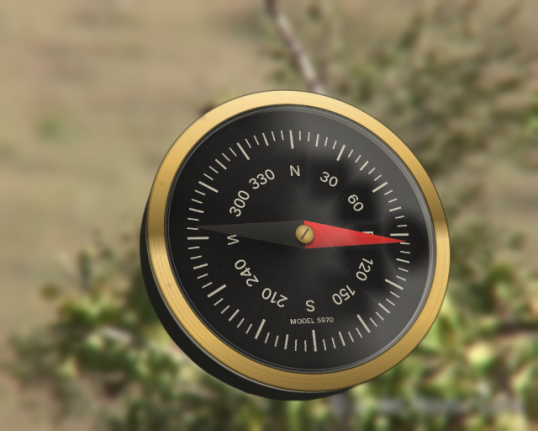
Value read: 95°
